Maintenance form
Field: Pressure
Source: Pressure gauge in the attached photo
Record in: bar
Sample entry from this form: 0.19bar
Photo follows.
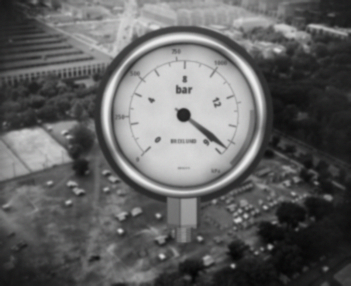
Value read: 15.5bar
